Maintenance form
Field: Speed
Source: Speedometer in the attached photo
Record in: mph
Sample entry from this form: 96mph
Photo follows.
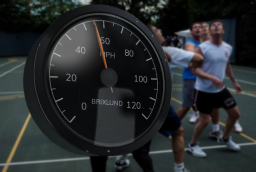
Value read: 55mph
